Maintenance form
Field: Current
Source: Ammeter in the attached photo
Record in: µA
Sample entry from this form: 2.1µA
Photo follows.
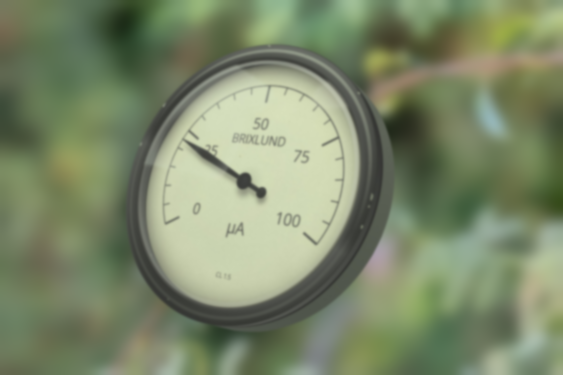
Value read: 22.5µA
